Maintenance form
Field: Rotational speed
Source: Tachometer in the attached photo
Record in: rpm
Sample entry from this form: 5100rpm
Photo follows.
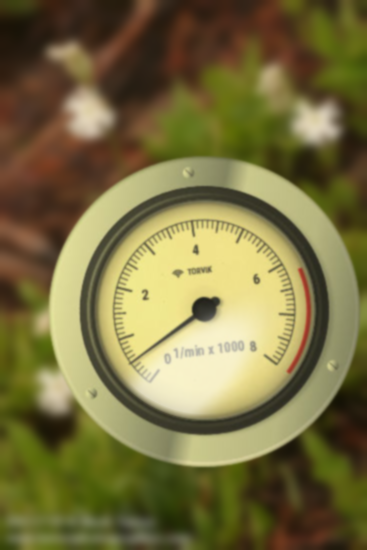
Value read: 500rpm
